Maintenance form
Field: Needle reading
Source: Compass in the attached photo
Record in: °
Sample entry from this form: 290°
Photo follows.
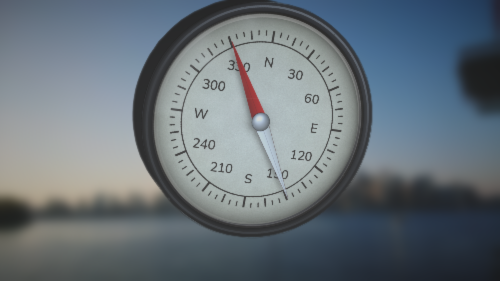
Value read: 330°
